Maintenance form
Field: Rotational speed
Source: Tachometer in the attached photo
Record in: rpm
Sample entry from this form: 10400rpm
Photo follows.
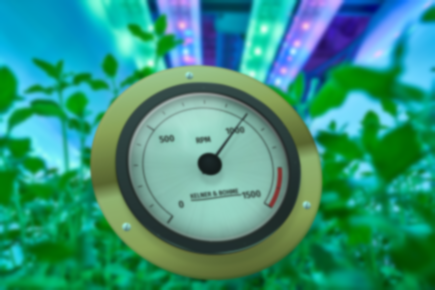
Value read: 1000rpm
